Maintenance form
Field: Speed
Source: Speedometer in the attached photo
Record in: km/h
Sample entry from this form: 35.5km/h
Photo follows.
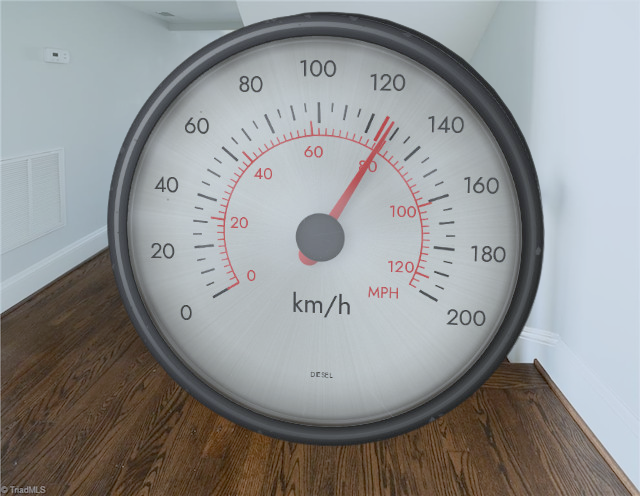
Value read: 127.5km/h
